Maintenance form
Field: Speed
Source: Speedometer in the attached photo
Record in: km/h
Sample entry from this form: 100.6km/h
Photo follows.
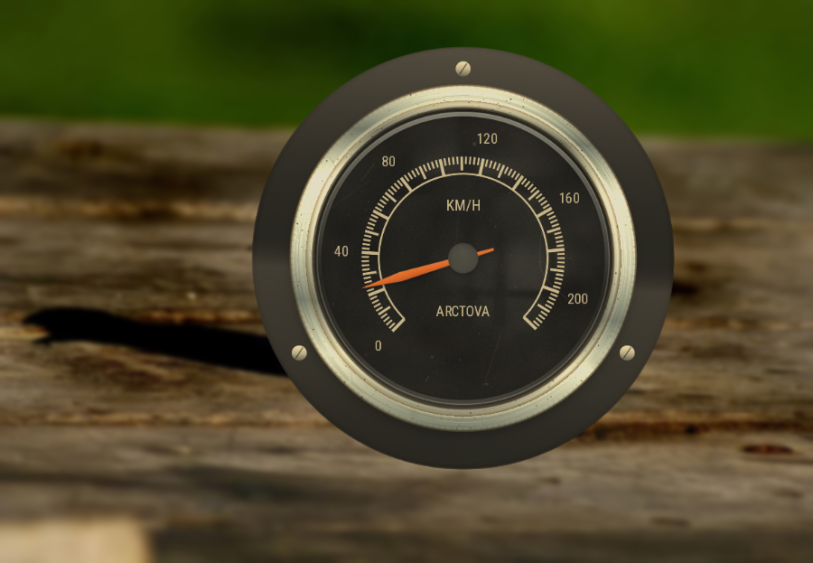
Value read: 24km/h
